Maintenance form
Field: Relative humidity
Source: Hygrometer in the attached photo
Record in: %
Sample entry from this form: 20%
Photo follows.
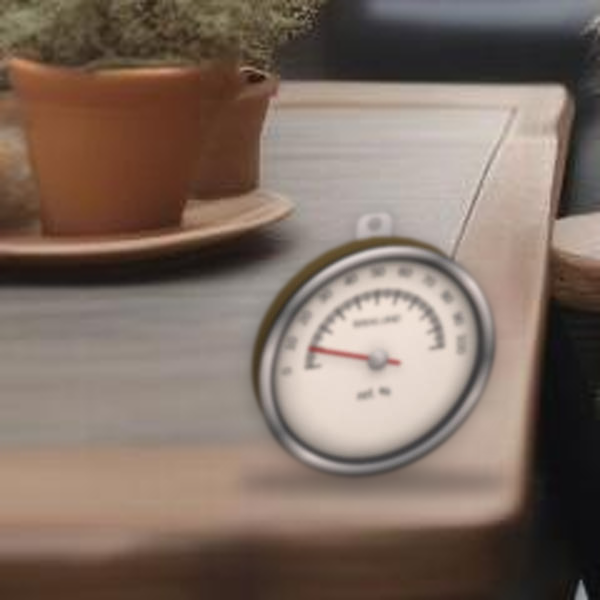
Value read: 10%
